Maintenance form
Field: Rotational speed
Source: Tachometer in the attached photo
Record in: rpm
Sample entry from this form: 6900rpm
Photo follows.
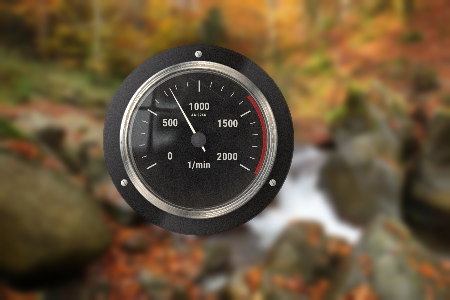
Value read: 750rpm
